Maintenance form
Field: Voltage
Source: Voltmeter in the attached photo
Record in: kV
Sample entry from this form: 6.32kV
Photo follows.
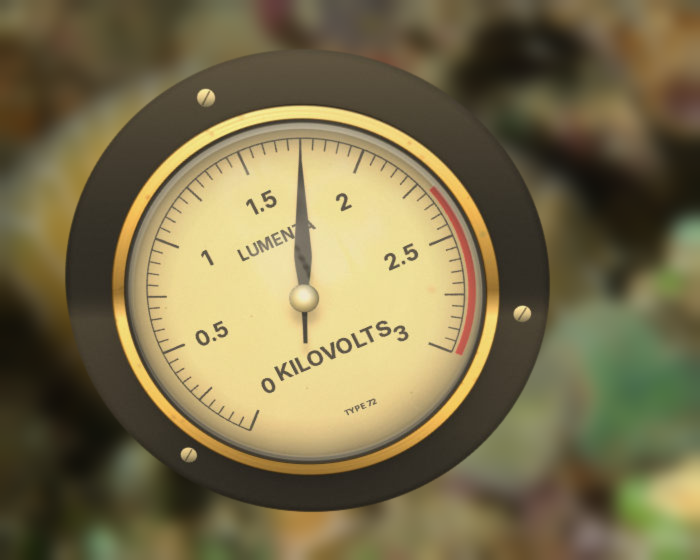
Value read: 1.75kV
